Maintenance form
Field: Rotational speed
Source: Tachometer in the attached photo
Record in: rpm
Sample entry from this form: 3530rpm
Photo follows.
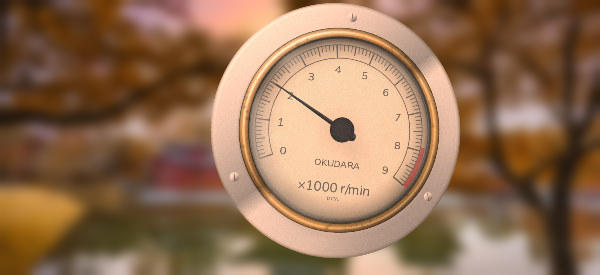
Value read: 2000rpm
